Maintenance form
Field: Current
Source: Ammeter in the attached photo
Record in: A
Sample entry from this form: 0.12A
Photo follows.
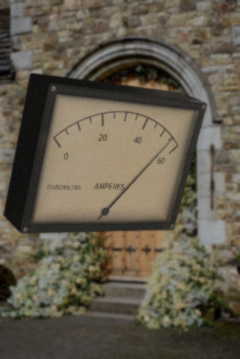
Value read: 55A
